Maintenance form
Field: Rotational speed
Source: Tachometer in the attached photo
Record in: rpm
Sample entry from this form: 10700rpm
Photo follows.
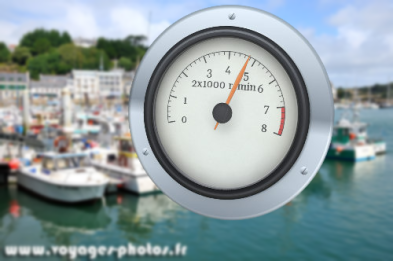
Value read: 4800rpm
